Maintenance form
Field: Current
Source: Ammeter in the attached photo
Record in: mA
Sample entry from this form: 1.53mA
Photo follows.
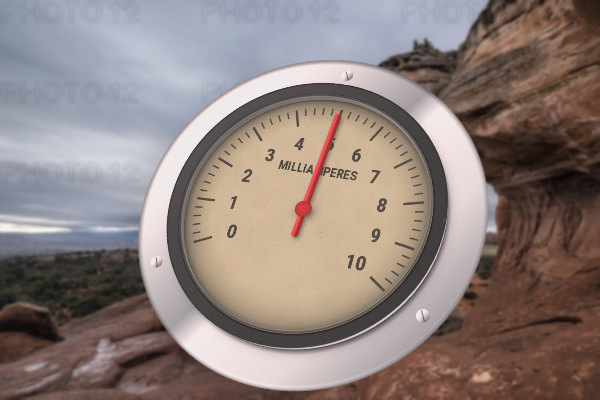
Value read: 5mA
